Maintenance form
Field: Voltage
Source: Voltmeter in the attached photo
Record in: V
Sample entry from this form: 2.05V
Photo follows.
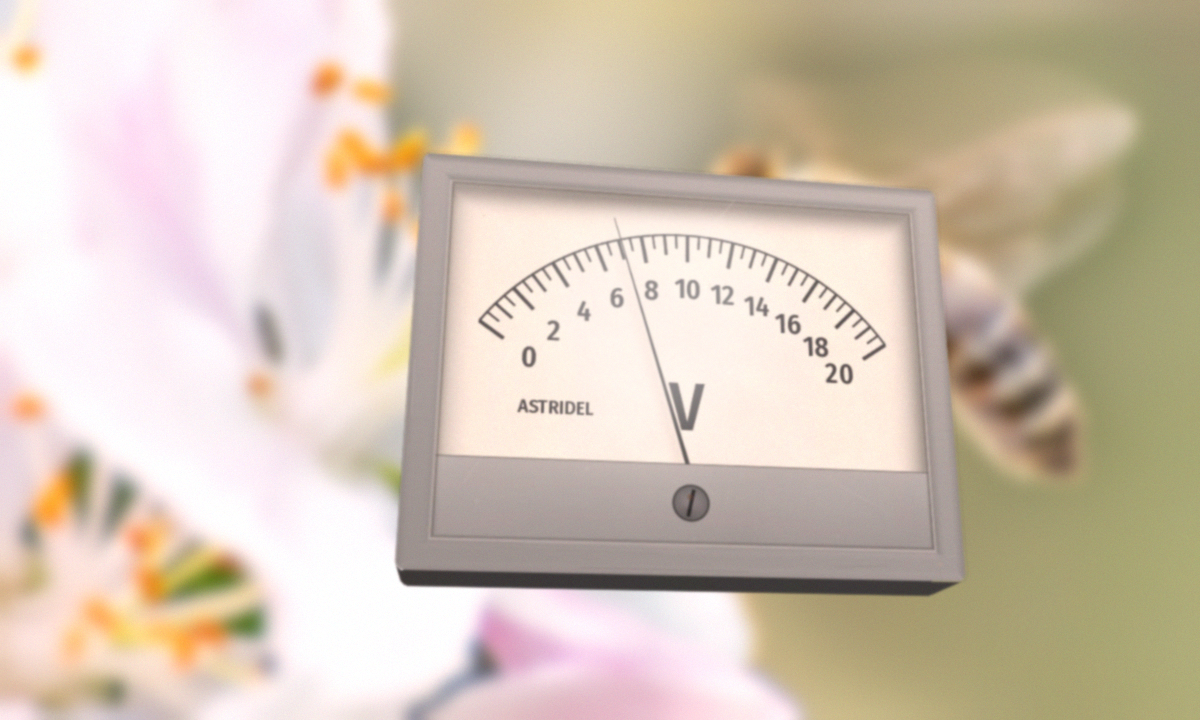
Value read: 7V
